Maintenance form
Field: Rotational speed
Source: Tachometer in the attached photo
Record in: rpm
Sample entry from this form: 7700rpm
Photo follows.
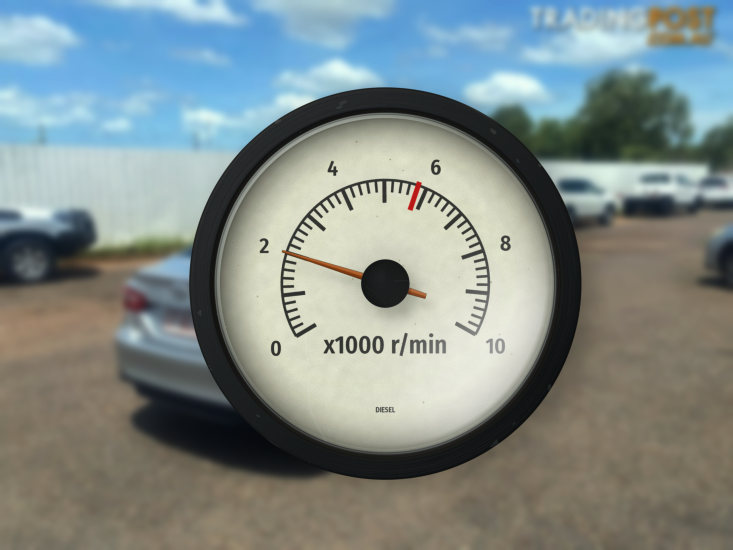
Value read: 2000rpm
